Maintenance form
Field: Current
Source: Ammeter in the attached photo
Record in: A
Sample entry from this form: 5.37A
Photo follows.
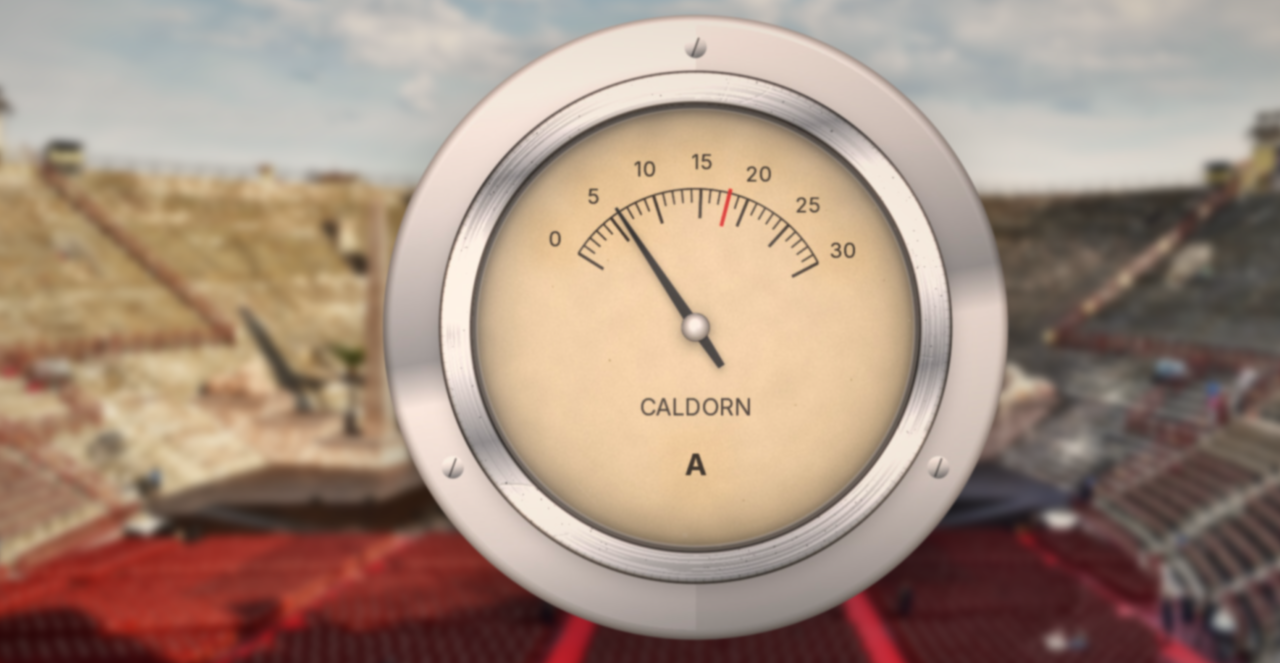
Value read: 6A
